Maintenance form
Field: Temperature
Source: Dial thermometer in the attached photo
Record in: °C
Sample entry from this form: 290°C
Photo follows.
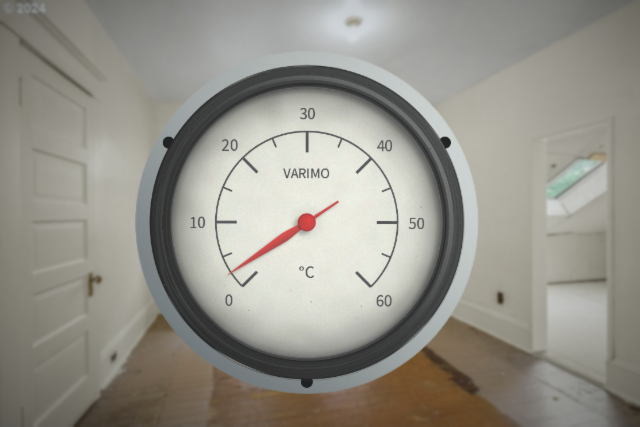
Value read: 2.5°C
